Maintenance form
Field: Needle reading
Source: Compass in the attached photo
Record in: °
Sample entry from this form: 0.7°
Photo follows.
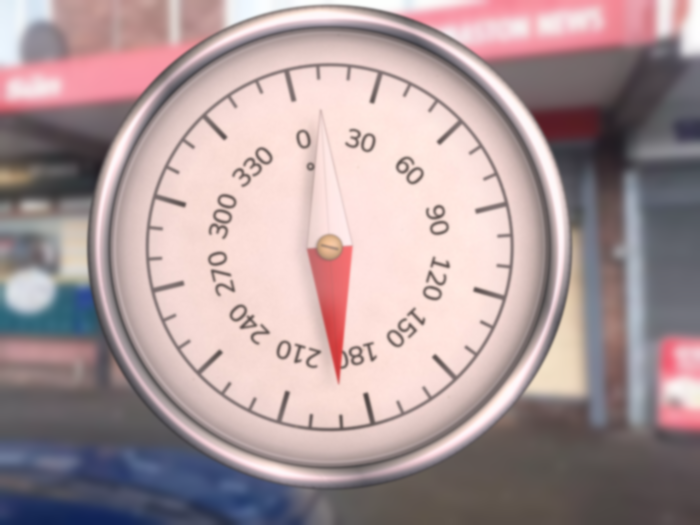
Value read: 190°
